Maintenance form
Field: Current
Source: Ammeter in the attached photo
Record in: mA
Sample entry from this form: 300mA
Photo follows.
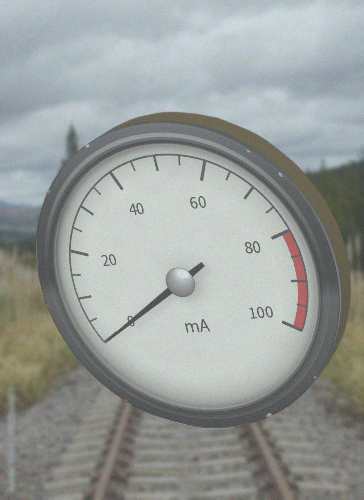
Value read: 0mA
